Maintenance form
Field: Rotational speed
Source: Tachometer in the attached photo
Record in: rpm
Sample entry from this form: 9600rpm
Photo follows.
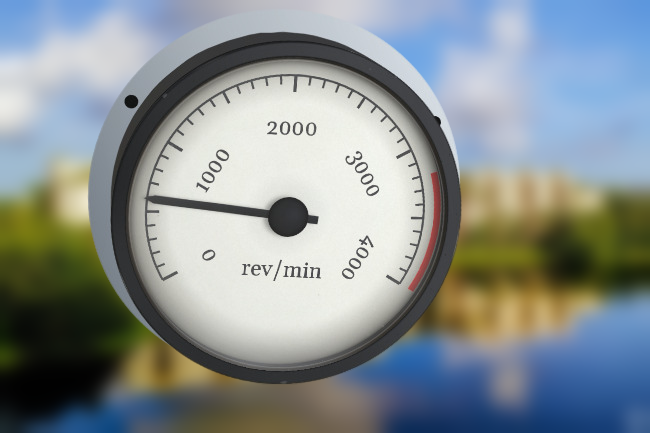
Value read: 600rpm
